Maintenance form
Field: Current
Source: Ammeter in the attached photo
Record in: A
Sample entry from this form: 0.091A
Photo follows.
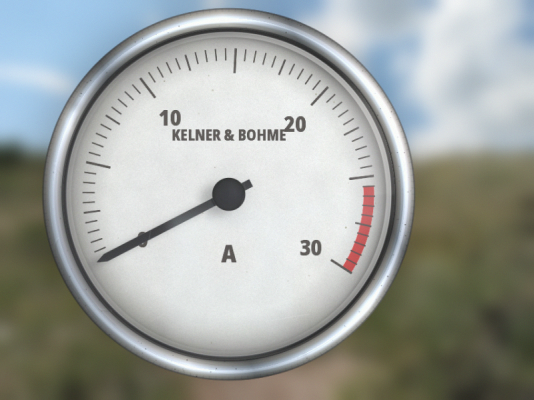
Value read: 0A
